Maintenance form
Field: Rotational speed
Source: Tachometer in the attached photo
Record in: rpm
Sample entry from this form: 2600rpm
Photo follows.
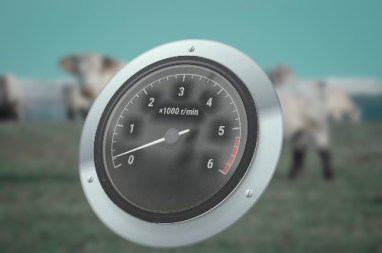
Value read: 200rpm
